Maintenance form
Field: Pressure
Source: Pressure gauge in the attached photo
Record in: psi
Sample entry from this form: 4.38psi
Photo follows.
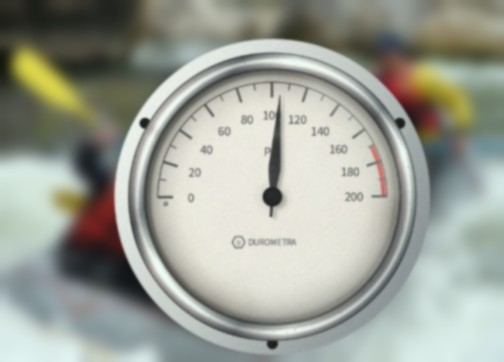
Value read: 105psi
